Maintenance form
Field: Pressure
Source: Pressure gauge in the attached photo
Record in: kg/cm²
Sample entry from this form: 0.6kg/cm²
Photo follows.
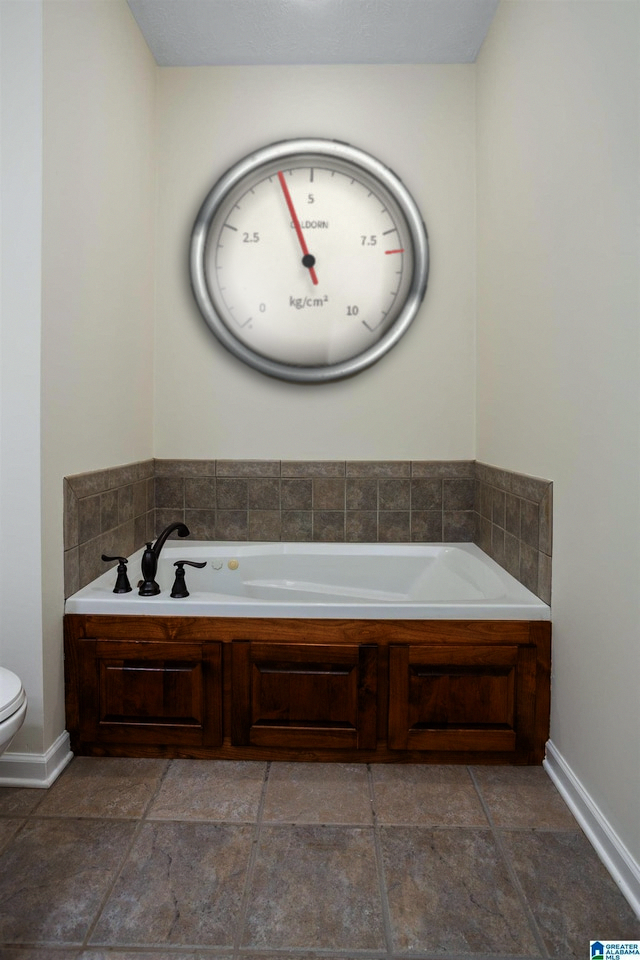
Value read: 4.25kg/cm²
